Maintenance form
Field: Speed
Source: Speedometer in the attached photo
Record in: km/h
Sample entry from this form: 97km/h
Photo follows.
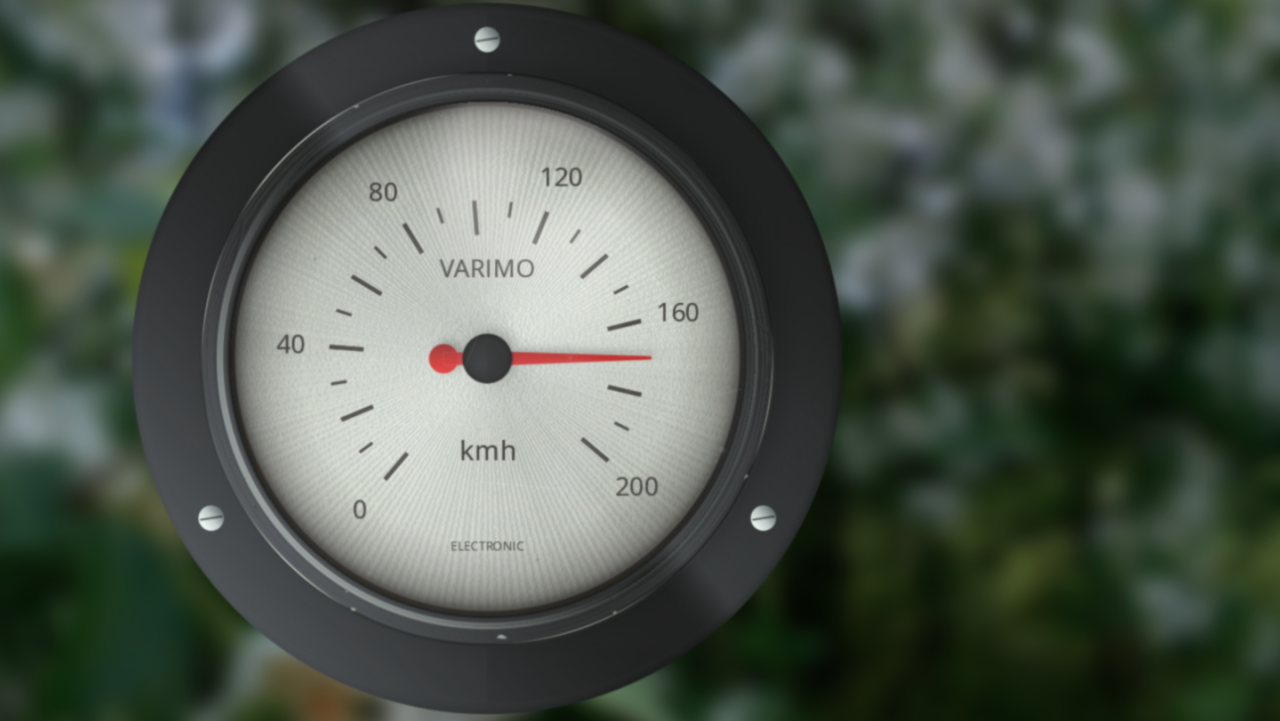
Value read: 170km/h
